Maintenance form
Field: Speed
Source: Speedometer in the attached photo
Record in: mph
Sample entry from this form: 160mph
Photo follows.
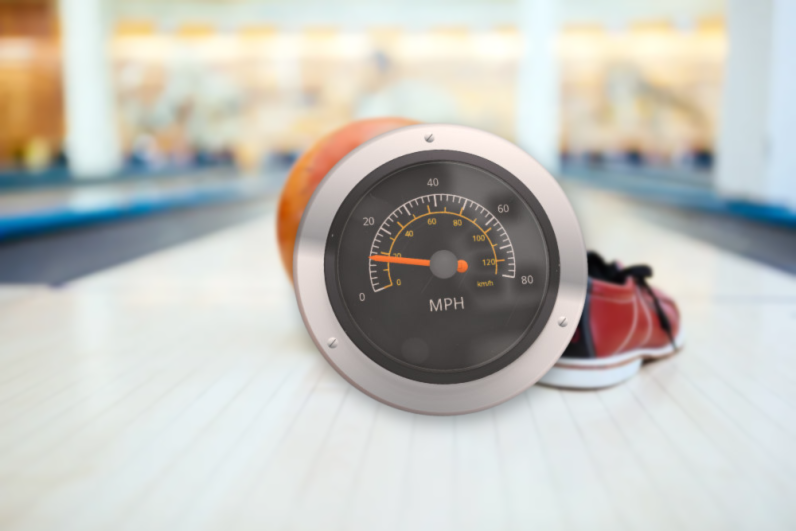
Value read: 10mph
